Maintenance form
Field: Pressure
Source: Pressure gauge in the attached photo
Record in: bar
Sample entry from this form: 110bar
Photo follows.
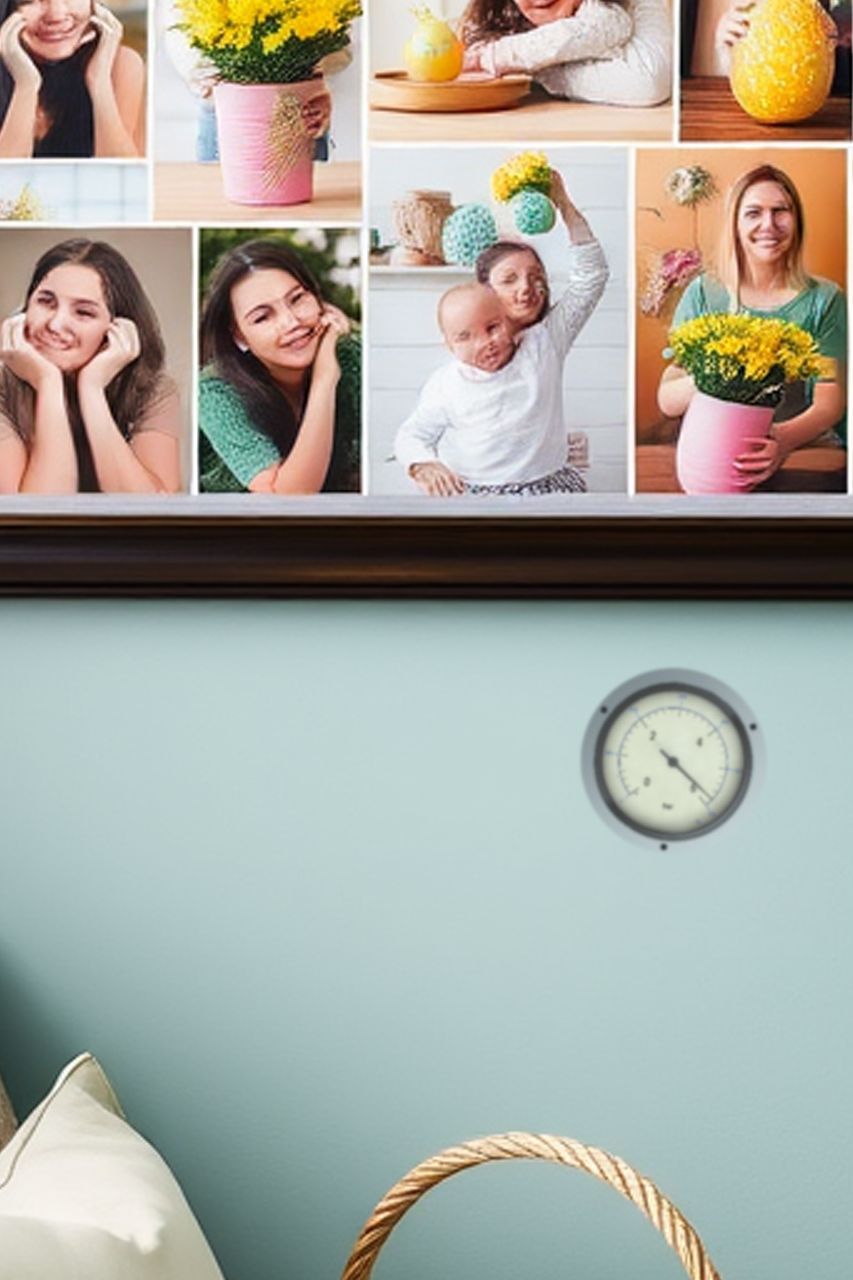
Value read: 5.8bar
